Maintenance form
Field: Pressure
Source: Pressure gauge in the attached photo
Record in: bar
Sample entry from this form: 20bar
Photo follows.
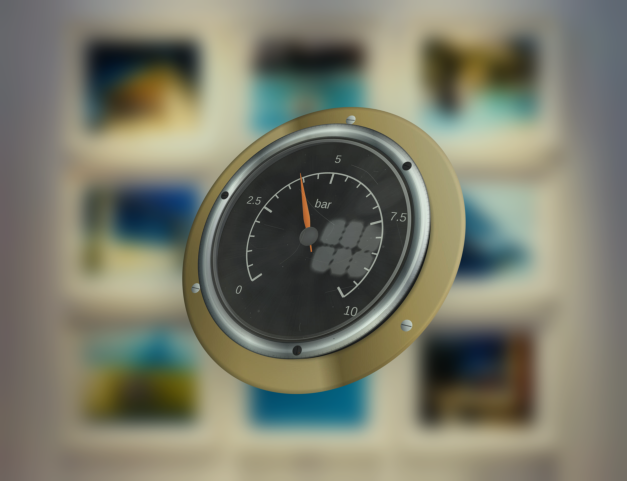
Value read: 4bar
